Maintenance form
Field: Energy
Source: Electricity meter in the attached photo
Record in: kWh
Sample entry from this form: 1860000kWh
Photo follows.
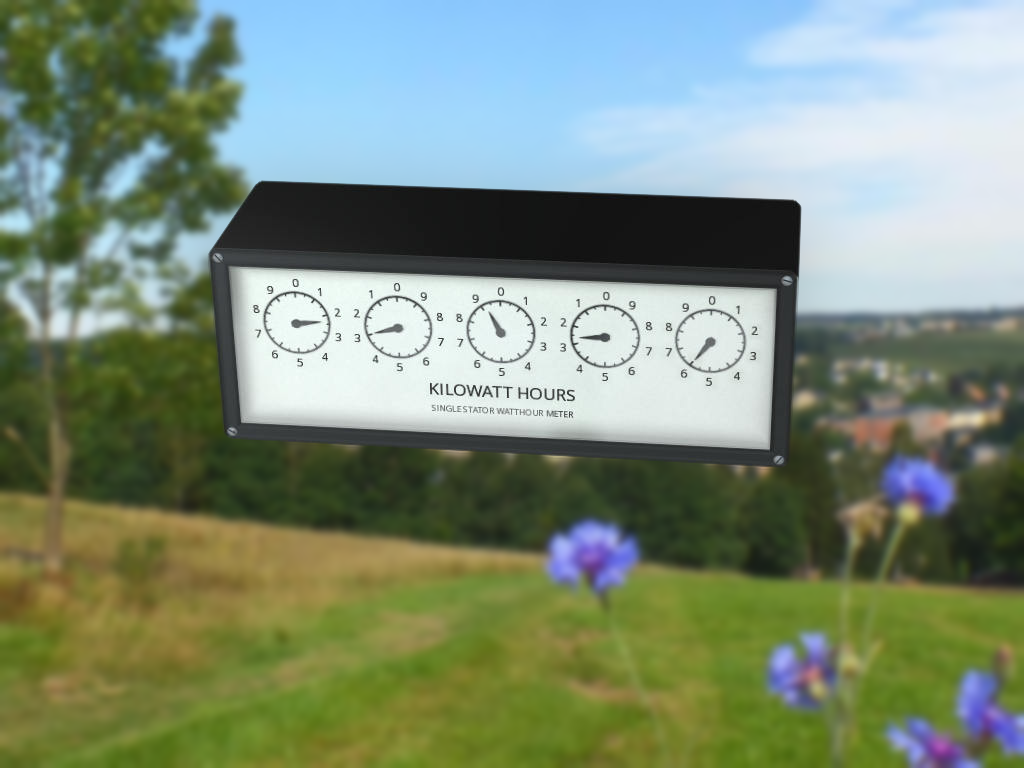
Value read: 22926kWh
